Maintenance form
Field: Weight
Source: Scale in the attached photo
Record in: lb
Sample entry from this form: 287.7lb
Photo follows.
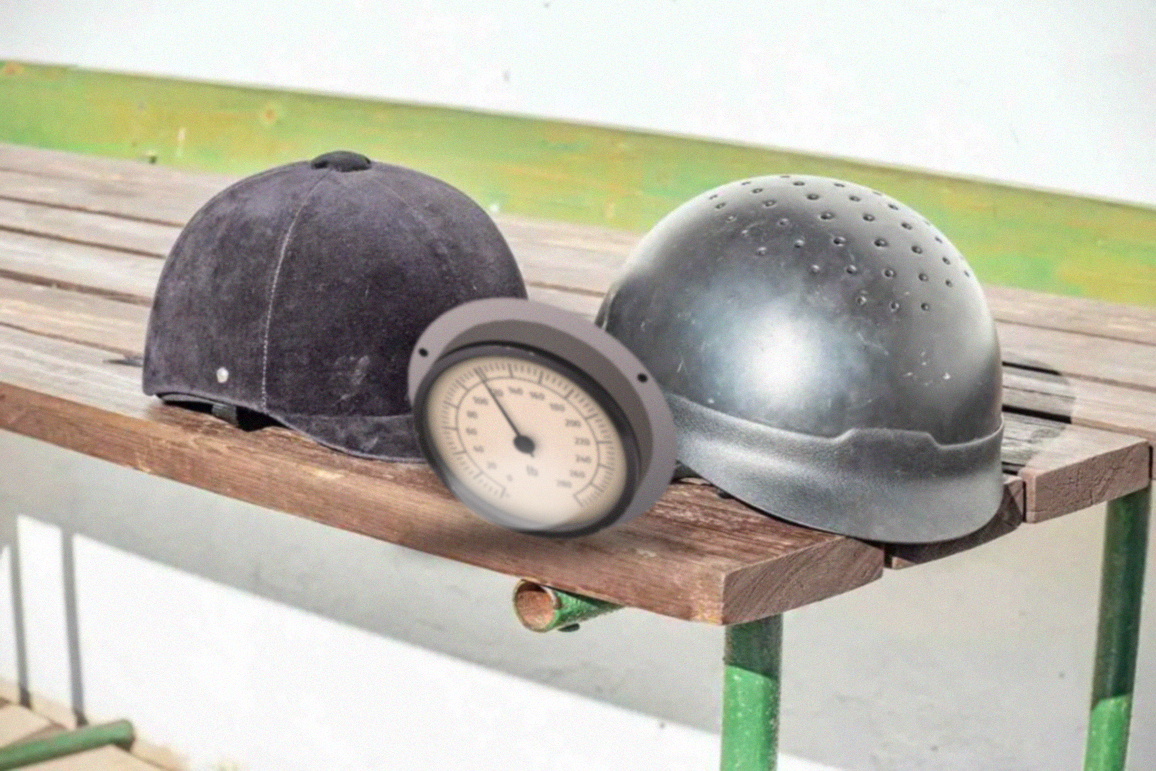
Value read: 120lb
